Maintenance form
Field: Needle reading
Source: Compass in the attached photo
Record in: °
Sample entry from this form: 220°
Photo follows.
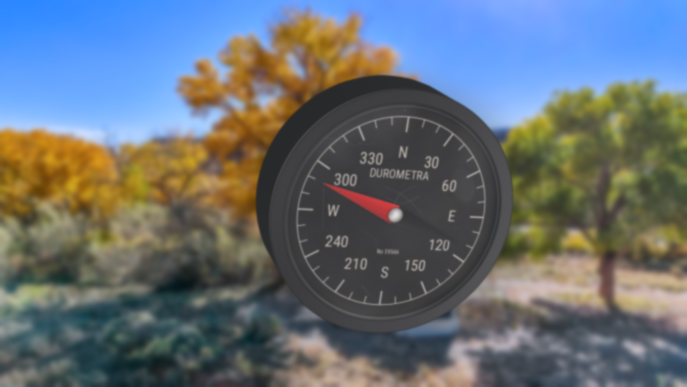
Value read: 290°
